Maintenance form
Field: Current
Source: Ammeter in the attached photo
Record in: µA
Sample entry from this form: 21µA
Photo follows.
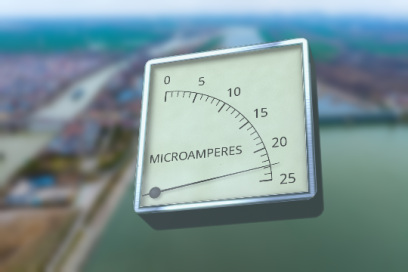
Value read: 23µA
